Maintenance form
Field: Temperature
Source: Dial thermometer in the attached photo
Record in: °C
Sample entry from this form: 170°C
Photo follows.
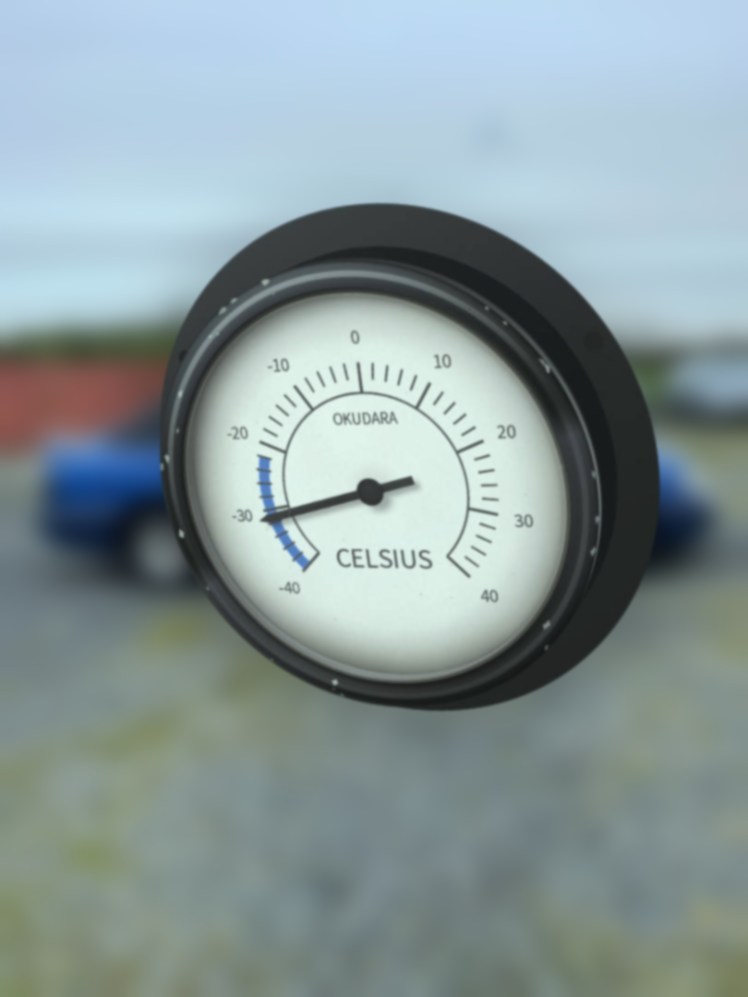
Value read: -31°C
